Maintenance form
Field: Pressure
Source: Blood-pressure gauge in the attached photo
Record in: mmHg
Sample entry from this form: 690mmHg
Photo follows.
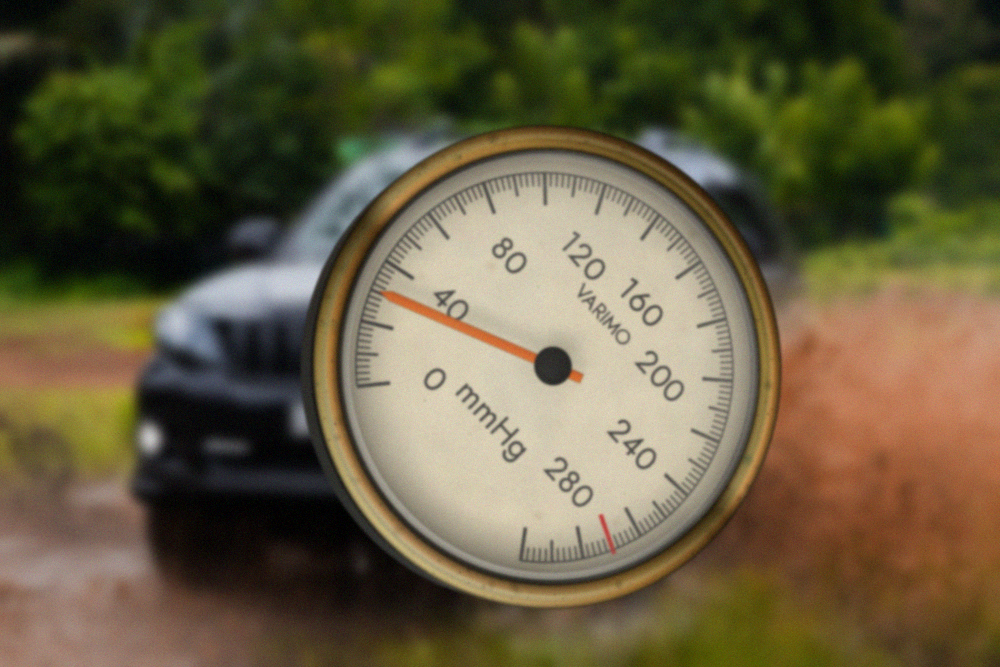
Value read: 30mmHg
